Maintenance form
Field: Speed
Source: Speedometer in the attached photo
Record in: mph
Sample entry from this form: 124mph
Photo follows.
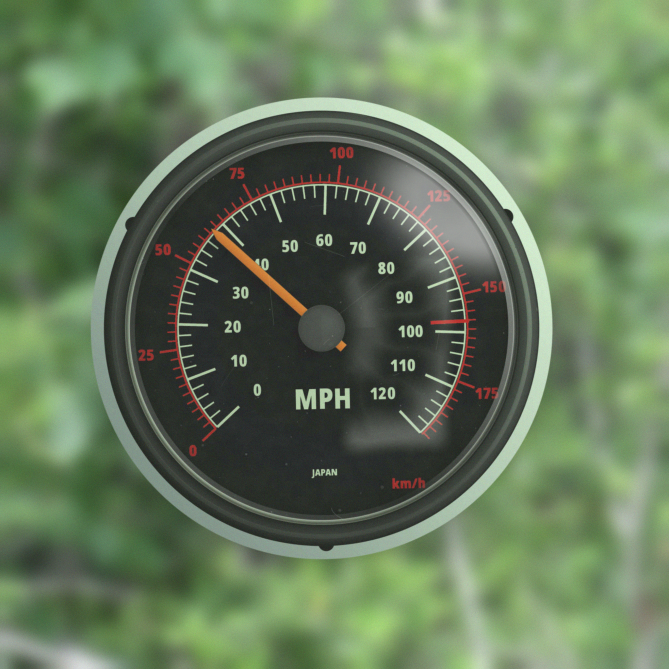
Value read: 38mph
